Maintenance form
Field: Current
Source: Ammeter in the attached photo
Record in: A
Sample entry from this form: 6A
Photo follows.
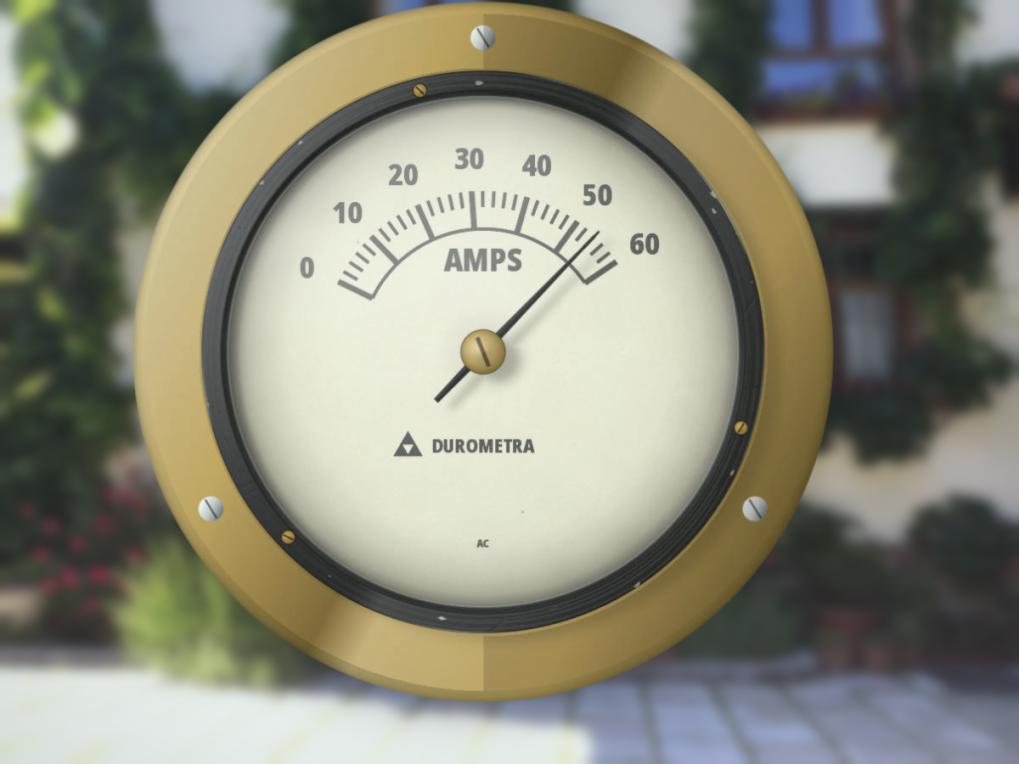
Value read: 54A
